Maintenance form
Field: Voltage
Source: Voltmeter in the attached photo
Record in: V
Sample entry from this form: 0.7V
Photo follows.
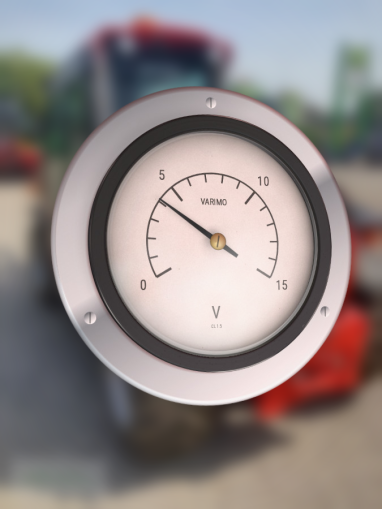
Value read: 4V
